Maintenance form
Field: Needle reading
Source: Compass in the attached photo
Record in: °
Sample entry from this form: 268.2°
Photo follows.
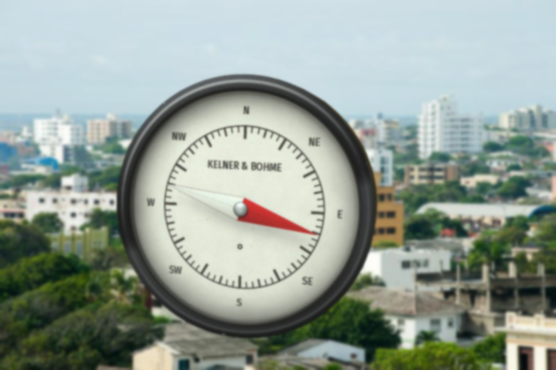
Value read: 105°
